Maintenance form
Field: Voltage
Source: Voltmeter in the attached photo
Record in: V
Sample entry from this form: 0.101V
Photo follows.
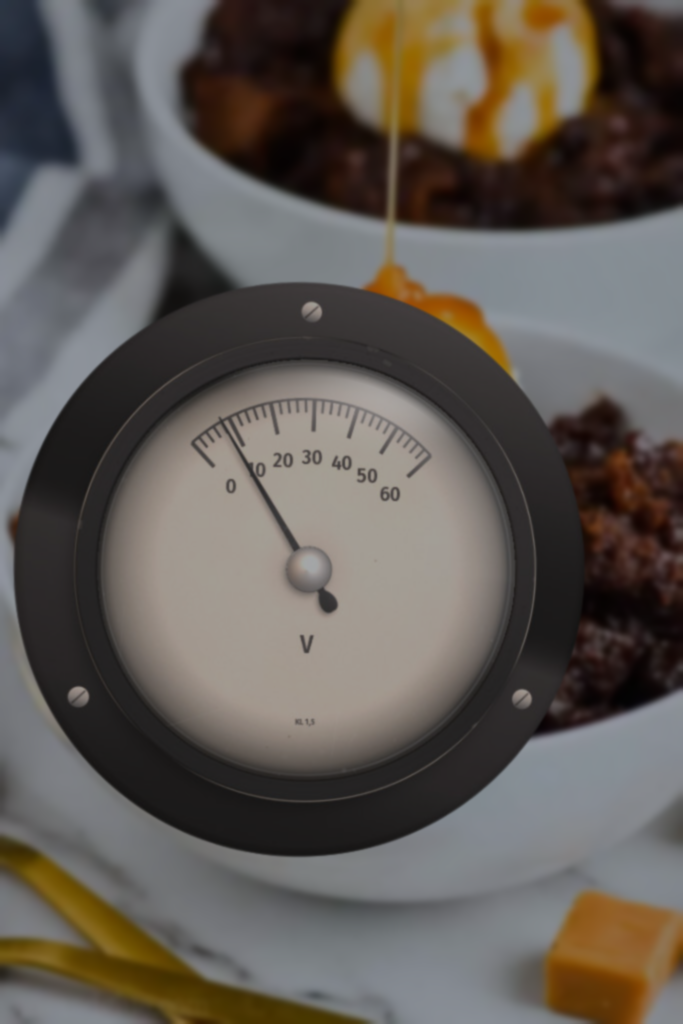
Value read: 8V
